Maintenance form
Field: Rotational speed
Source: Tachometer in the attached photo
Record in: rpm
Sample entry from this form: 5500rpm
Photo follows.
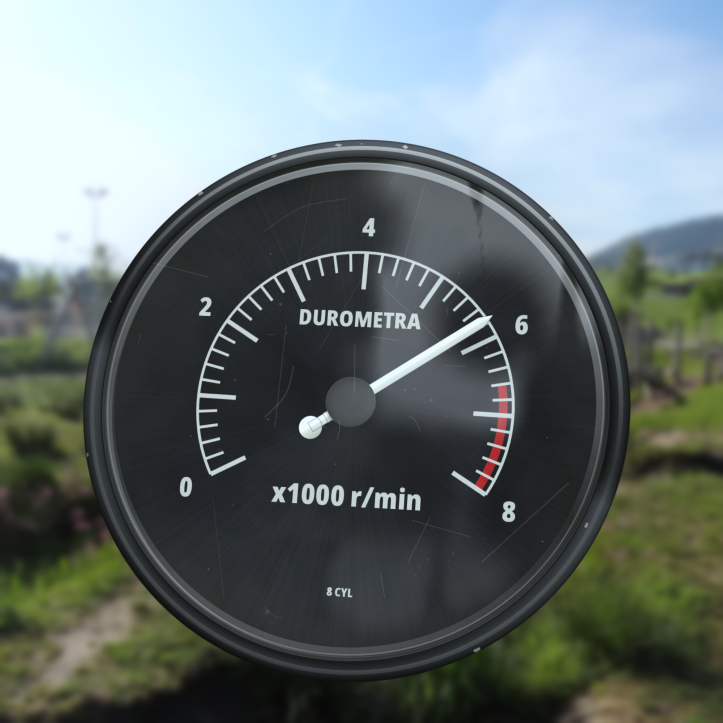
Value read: 5800rpm
